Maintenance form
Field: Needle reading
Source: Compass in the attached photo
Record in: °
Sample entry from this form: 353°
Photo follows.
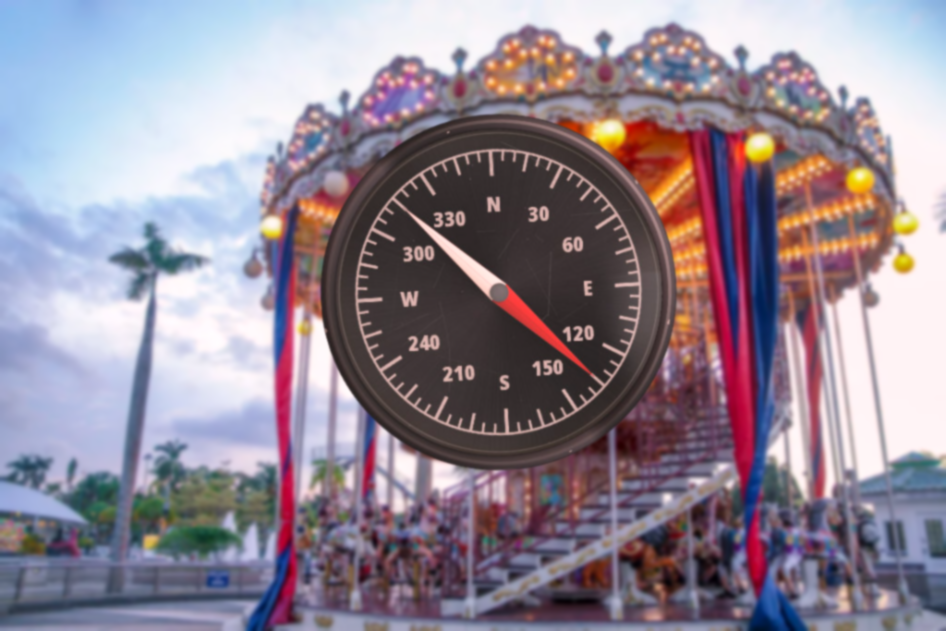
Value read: 135°
